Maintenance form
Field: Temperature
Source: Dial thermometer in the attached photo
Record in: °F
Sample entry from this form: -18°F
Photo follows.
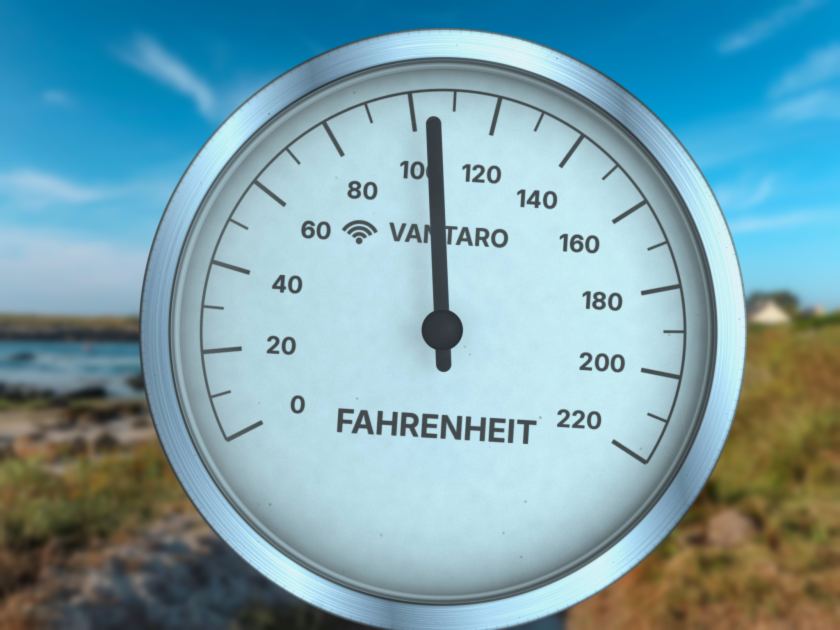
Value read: 105°F
